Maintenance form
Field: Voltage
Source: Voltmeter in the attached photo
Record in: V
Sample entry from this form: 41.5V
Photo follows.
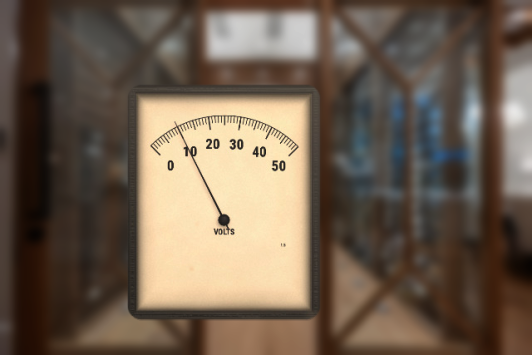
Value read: 10V
